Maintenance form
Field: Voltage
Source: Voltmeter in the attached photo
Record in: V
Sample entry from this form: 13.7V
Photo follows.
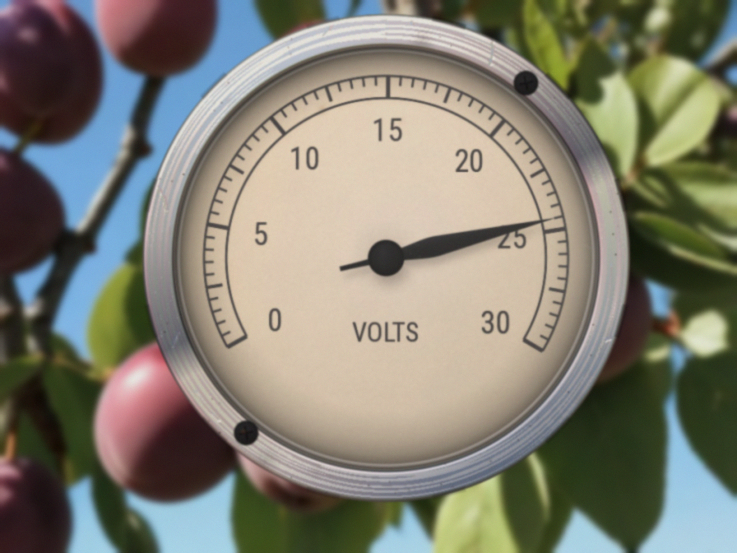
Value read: 24.5V
